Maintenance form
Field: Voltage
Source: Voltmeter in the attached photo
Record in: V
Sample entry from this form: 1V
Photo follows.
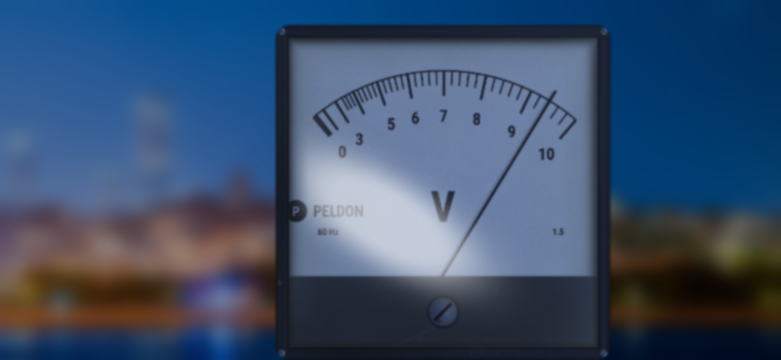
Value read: 9.4V
